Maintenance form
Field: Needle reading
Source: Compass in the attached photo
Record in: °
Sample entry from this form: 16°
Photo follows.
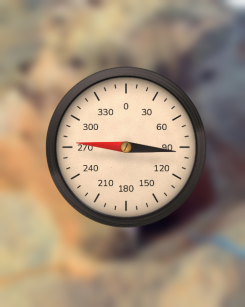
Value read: 275°
